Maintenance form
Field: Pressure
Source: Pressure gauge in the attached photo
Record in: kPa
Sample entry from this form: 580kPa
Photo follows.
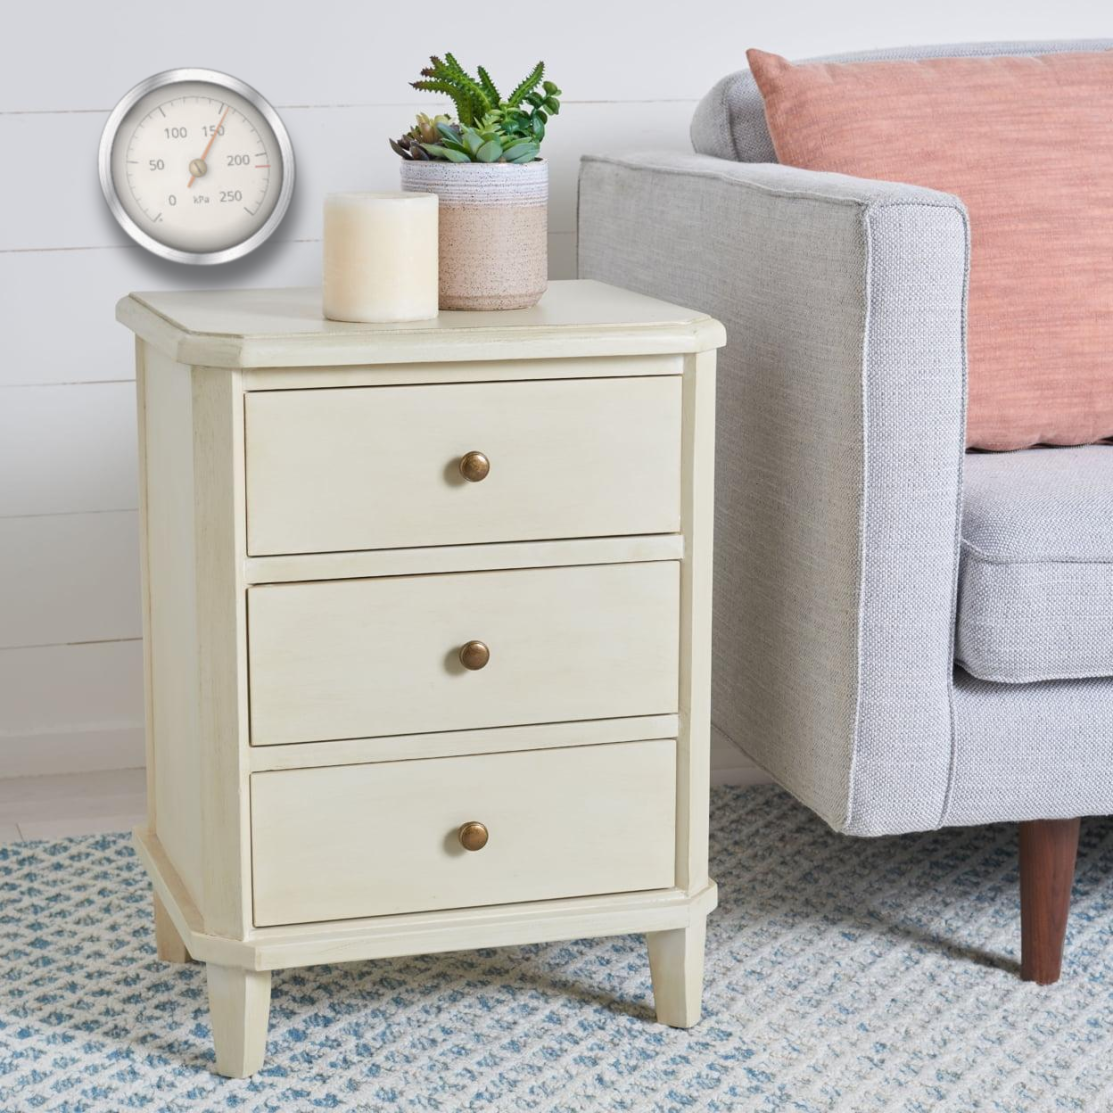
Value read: 155kPa
